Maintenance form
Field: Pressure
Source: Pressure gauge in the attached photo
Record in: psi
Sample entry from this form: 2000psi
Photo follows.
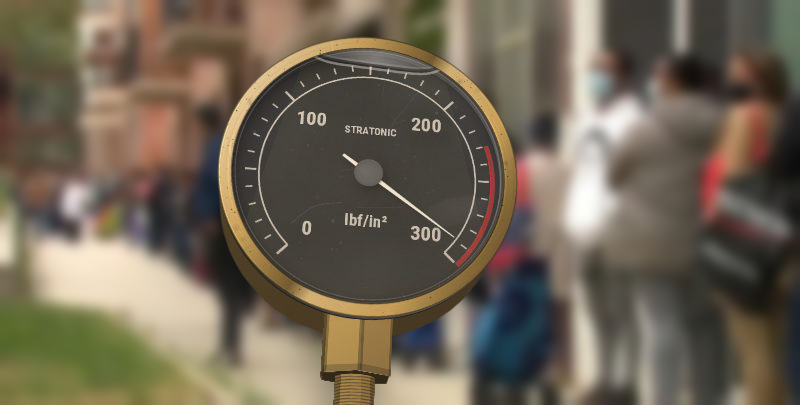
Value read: 290psi
